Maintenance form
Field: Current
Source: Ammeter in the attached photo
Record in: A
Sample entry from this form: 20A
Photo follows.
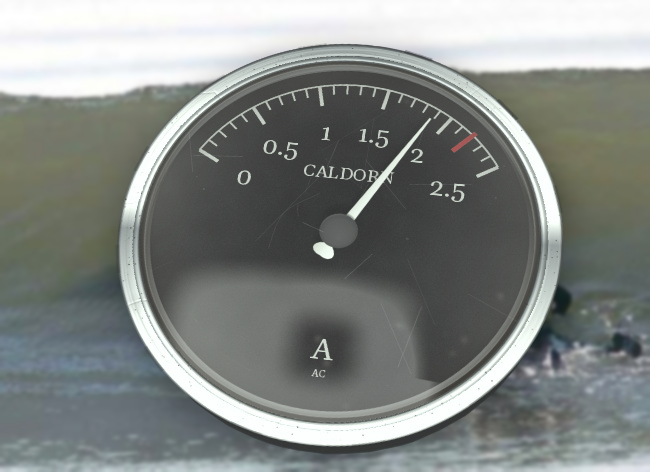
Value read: 1.9A
